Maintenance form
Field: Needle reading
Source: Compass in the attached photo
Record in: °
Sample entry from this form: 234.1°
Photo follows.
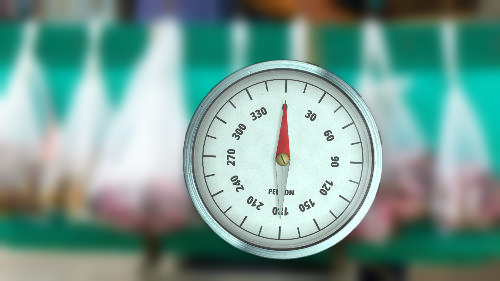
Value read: 0°
